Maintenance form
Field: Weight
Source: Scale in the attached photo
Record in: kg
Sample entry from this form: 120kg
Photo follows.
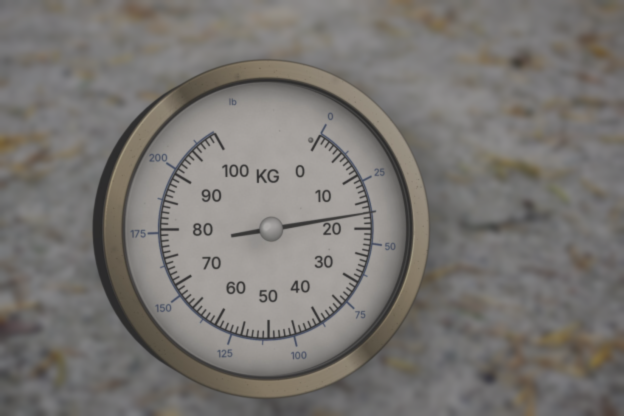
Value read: 17kg
